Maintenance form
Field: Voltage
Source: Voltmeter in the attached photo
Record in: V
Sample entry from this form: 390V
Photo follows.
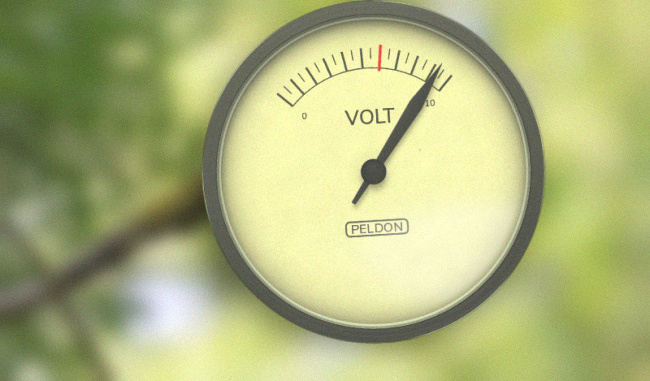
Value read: 9.25V
